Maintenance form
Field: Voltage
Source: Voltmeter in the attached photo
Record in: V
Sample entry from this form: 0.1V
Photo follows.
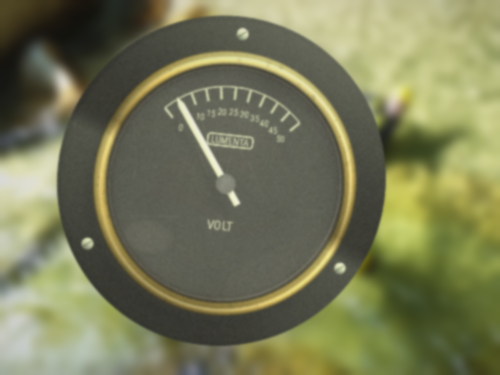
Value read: 5V
